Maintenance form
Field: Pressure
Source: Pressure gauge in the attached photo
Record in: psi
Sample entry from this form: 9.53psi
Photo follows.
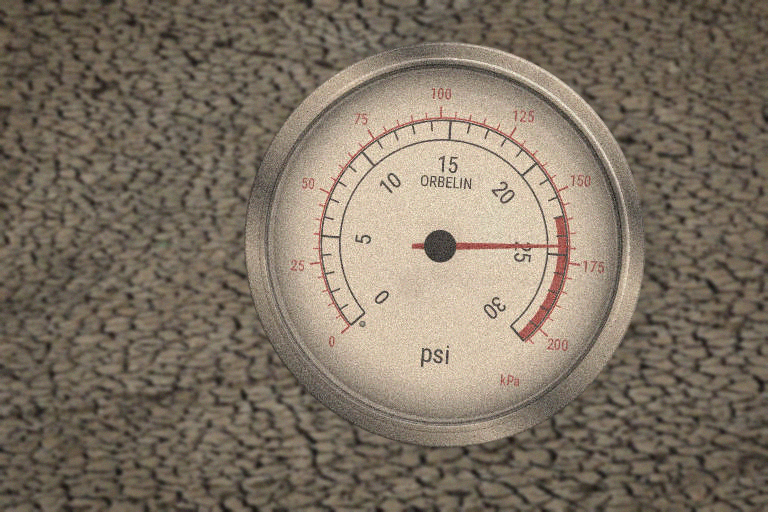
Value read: 24.5psi
